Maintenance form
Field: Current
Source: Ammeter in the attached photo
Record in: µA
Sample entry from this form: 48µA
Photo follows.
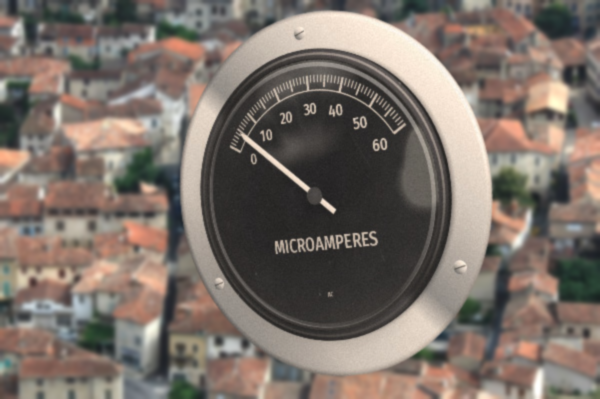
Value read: 5µA
